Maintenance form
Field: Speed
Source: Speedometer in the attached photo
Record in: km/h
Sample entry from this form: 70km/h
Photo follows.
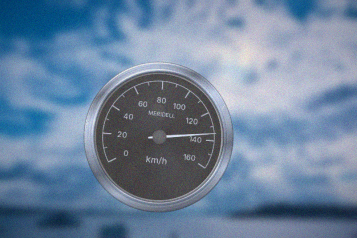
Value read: 135km/h
